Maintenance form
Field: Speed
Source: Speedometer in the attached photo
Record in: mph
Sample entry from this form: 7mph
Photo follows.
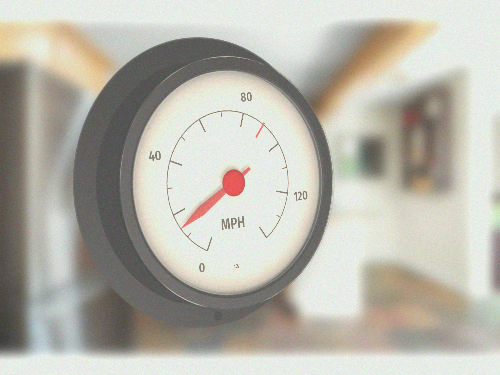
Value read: 15mph
